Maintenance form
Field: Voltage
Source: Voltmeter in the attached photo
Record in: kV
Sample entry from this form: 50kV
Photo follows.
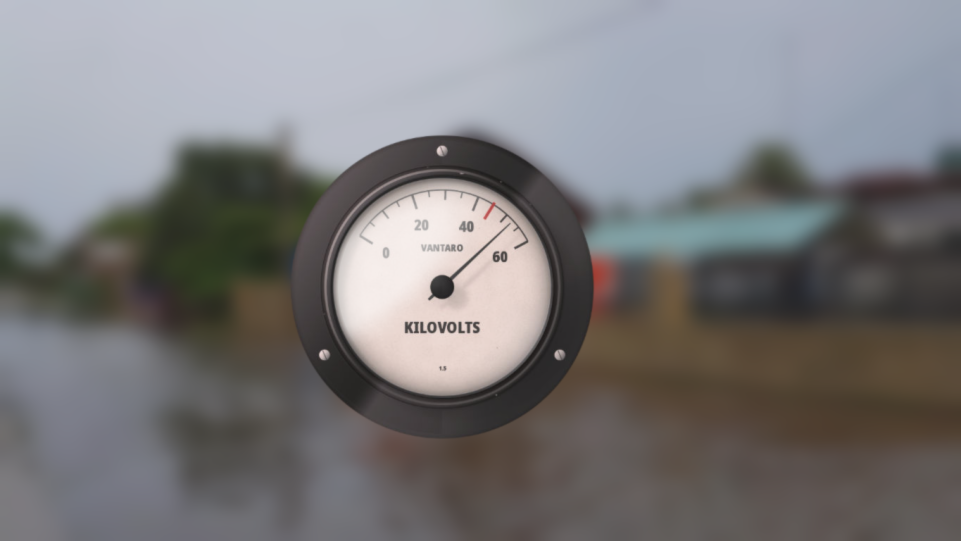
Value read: 52.5kV
